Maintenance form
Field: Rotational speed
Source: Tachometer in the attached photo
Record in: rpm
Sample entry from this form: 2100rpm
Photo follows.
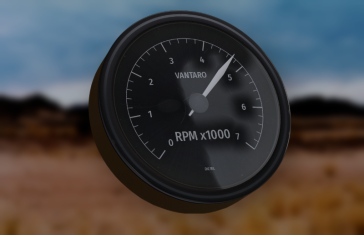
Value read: 4700rpm
